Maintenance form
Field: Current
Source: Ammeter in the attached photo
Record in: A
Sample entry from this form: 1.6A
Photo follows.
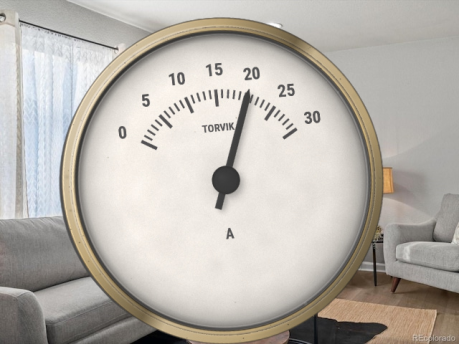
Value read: 20A
